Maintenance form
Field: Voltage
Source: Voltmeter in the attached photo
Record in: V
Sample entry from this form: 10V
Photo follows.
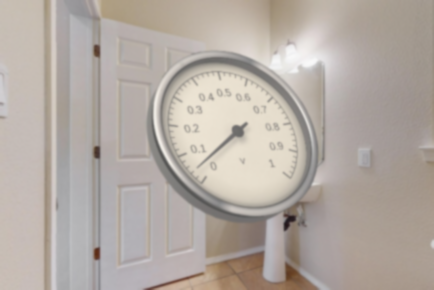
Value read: 0.04V
